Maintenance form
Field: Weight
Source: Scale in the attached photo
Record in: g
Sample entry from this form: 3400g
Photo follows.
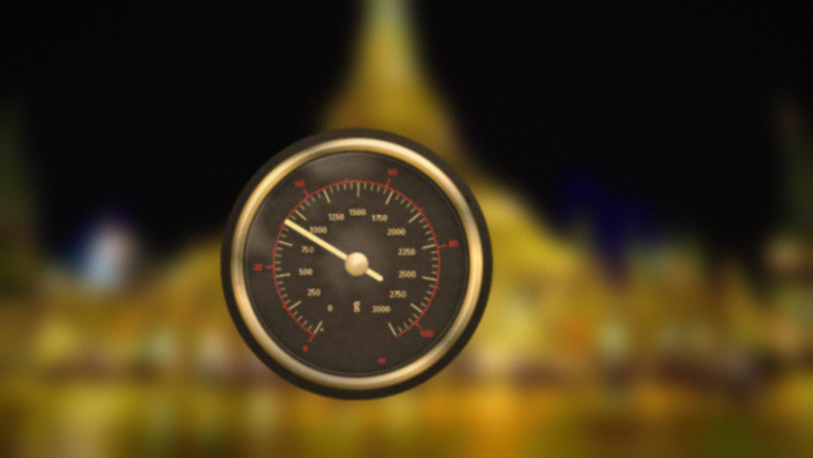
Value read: 900g
